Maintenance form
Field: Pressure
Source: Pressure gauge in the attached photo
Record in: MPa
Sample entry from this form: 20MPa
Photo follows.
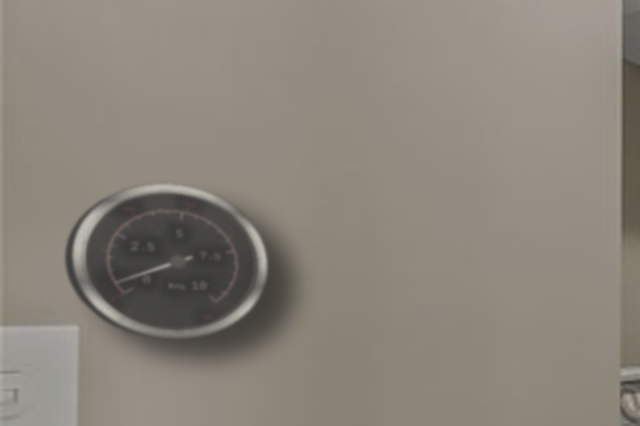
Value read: 0.5MPa
